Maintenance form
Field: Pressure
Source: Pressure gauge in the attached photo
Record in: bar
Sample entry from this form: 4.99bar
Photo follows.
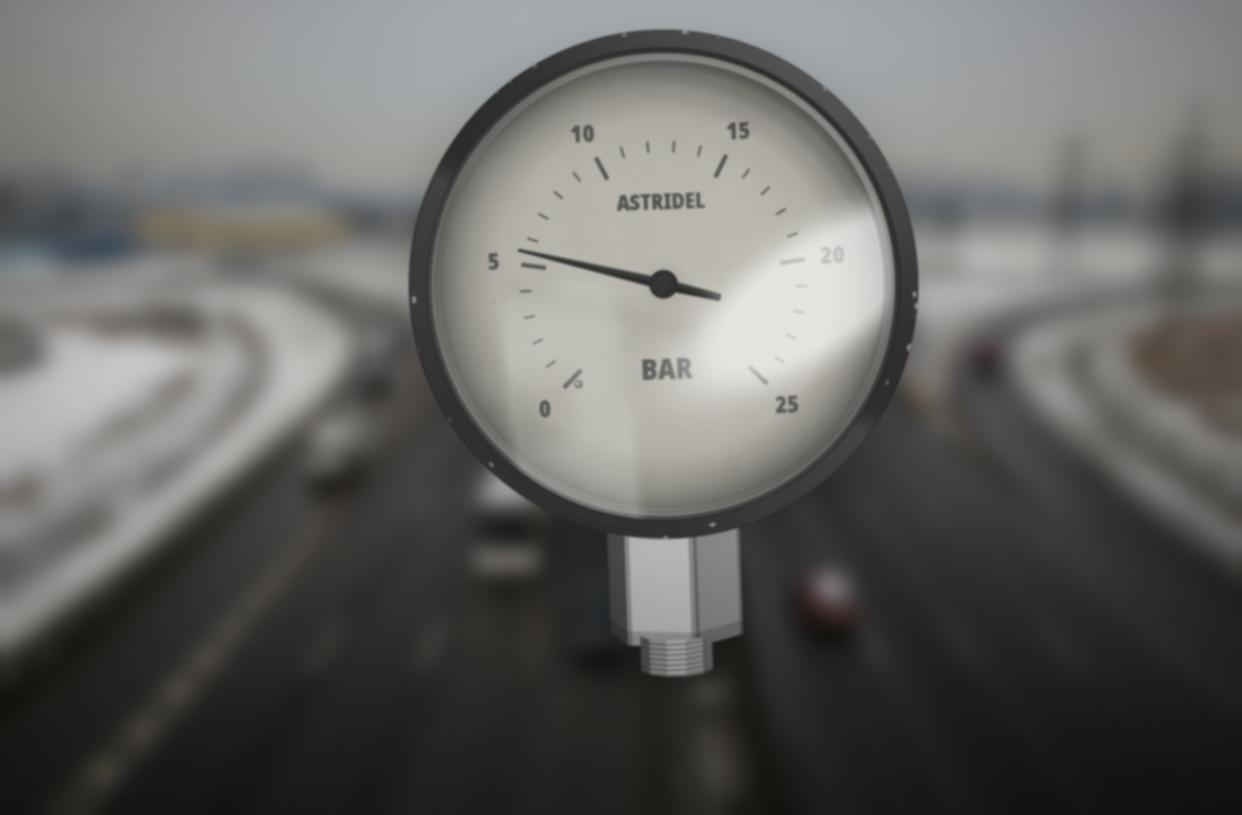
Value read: 5.5bar
